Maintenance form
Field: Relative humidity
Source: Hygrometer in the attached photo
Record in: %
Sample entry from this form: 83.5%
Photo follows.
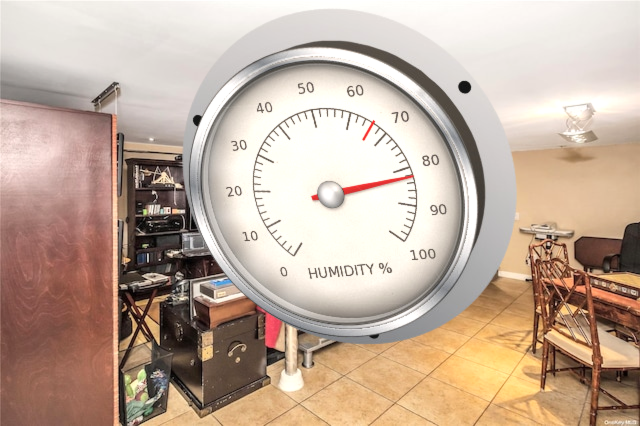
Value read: 82%
